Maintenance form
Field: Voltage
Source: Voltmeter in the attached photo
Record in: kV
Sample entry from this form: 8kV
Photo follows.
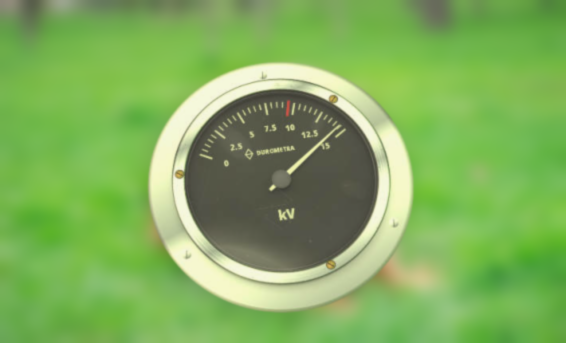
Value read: 14.5kV
